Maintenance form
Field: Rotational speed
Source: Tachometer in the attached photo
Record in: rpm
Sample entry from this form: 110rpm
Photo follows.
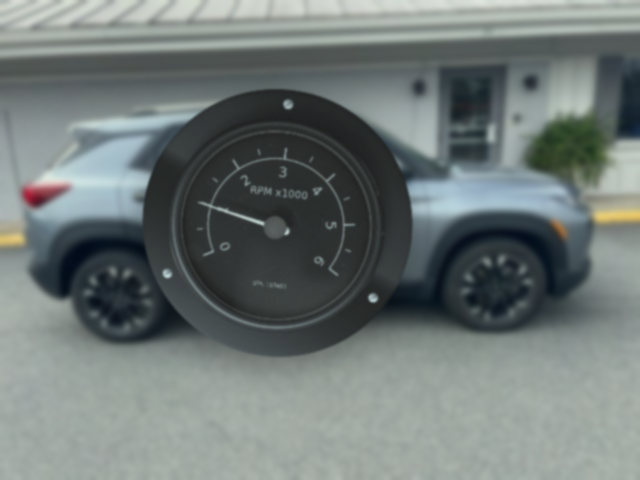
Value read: 1000rpm
